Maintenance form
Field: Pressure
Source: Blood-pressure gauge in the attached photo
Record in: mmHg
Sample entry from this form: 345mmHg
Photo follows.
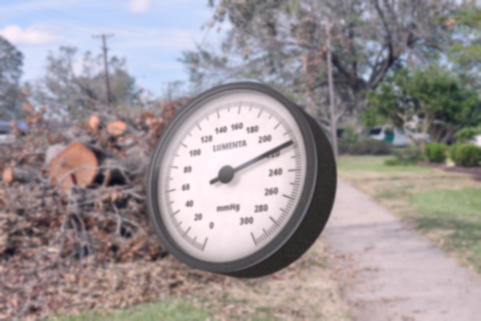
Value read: 220mmHg
